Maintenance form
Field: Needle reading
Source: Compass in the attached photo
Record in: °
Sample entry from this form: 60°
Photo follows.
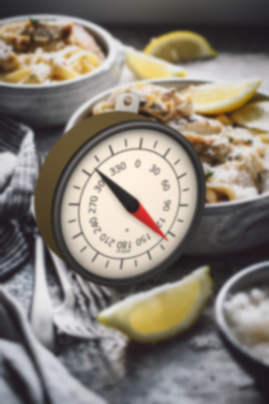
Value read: 127.5°
